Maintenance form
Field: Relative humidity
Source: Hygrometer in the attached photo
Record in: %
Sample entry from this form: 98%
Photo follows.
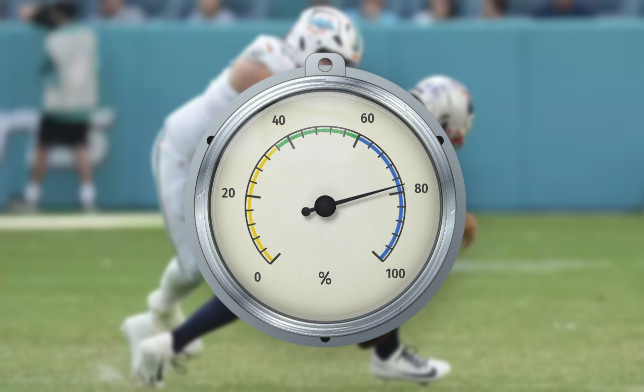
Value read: 78%
